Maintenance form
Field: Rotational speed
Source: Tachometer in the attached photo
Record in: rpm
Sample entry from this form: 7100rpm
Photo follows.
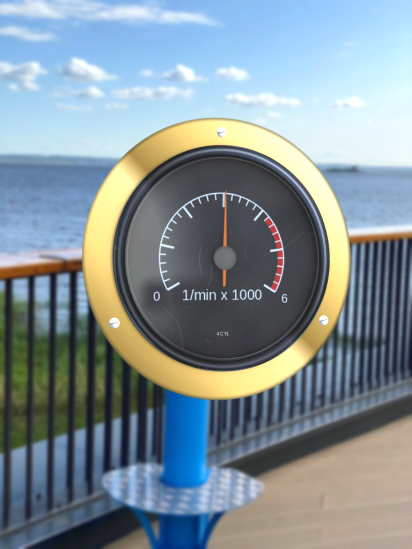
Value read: 3000rpm
